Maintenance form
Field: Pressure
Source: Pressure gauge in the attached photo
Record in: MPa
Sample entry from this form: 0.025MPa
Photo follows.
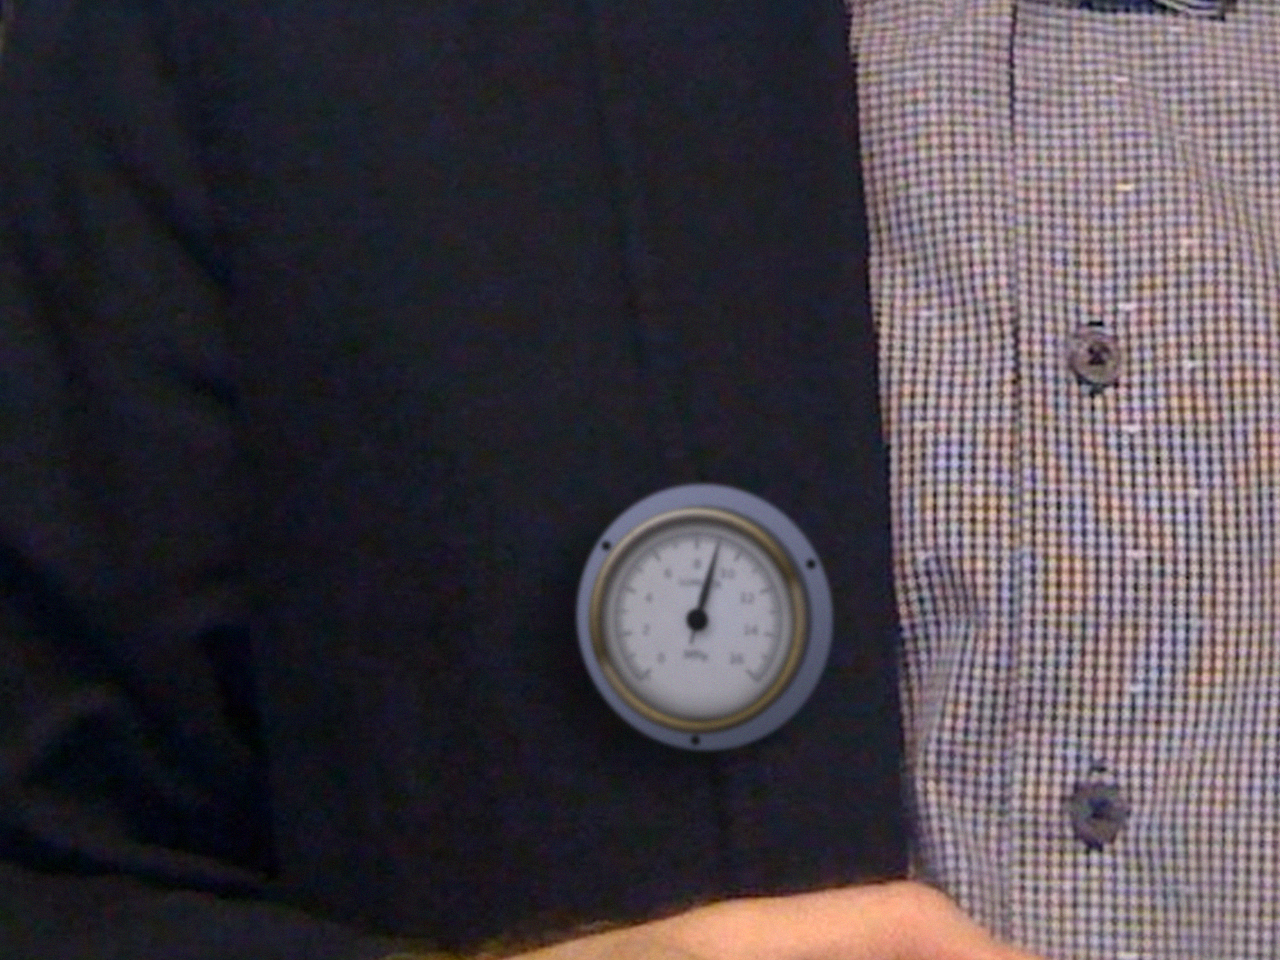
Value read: 9MPa
